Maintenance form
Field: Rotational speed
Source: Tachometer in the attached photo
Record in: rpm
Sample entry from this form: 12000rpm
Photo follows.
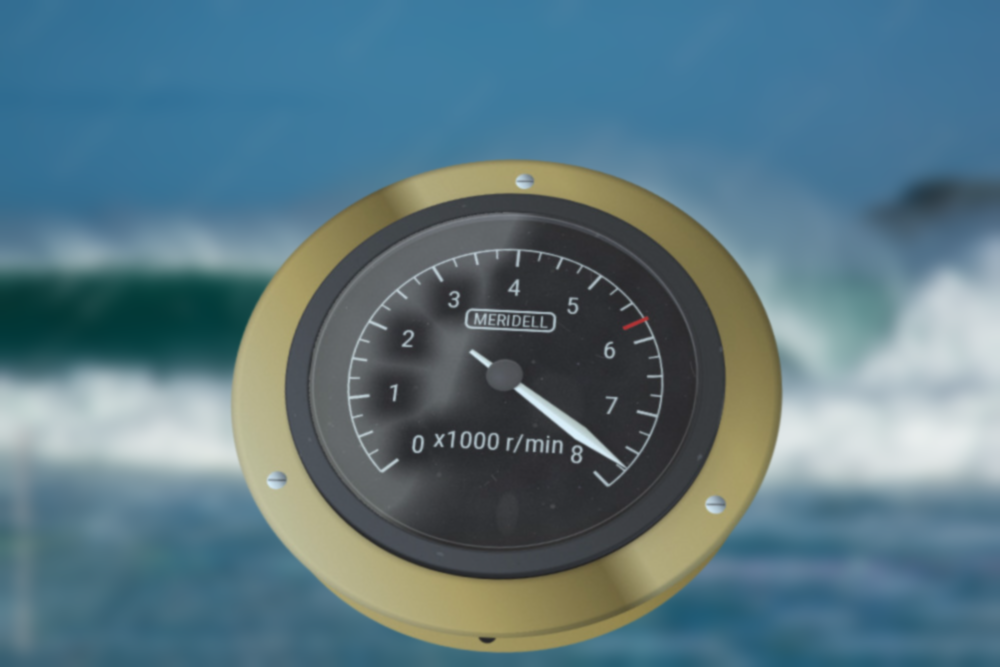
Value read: 7750rpm
